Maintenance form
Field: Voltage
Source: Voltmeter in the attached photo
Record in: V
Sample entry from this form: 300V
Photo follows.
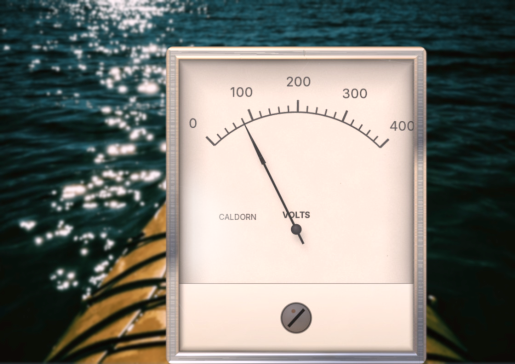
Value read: 80V
